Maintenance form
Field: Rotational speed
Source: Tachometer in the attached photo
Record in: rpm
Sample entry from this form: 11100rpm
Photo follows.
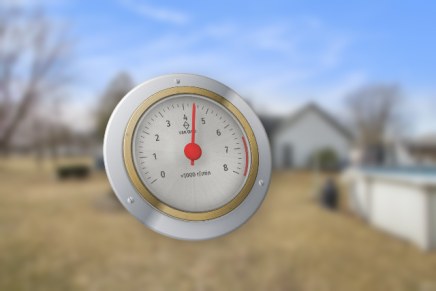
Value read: 4400rpm
